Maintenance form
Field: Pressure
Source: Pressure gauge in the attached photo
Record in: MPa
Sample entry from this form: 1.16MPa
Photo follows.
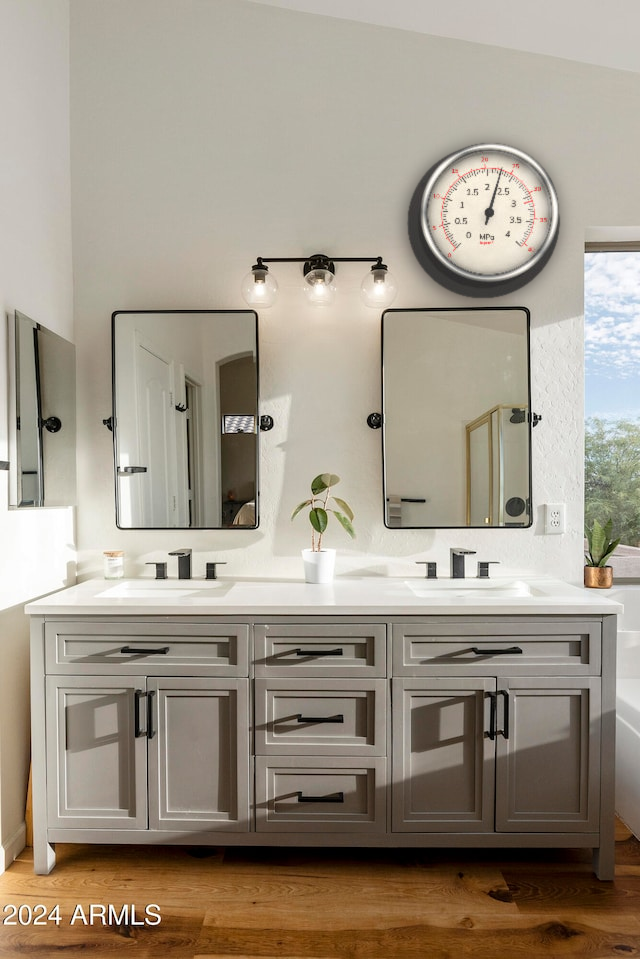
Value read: 2.25MPa
